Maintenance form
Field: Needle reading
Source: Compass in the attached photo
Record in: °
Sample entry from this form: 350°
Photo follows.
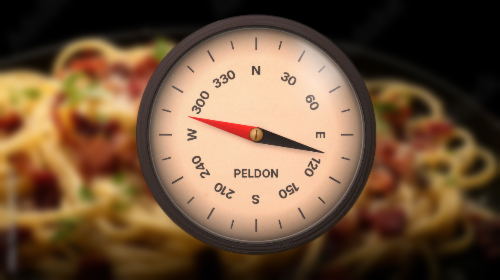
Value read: 285°
